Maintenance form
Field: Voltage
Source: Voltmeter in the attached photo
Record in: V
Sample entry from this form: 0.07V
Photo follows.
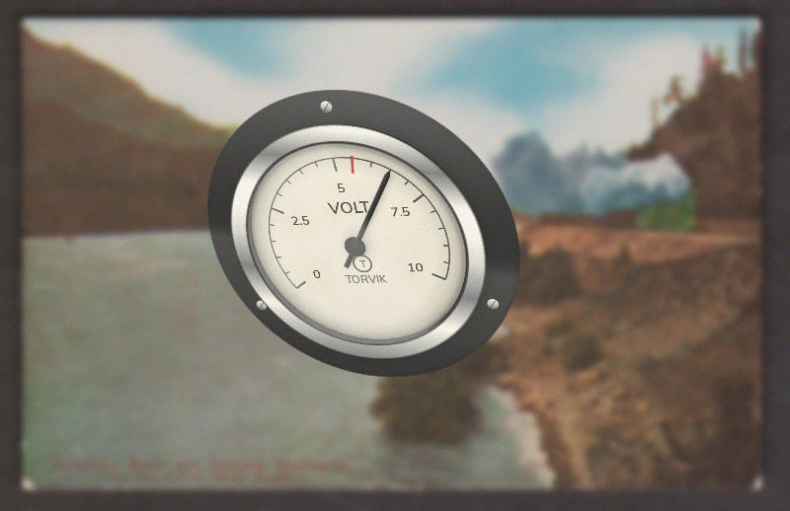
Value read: 6.5V
